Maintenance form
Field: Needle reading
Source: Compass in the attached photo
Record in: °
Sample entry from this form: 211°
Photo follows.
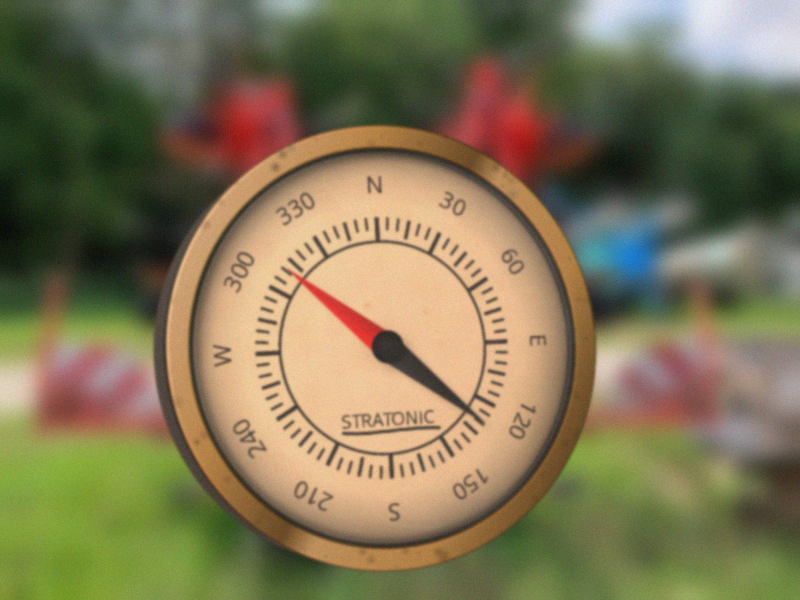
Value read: 310°
